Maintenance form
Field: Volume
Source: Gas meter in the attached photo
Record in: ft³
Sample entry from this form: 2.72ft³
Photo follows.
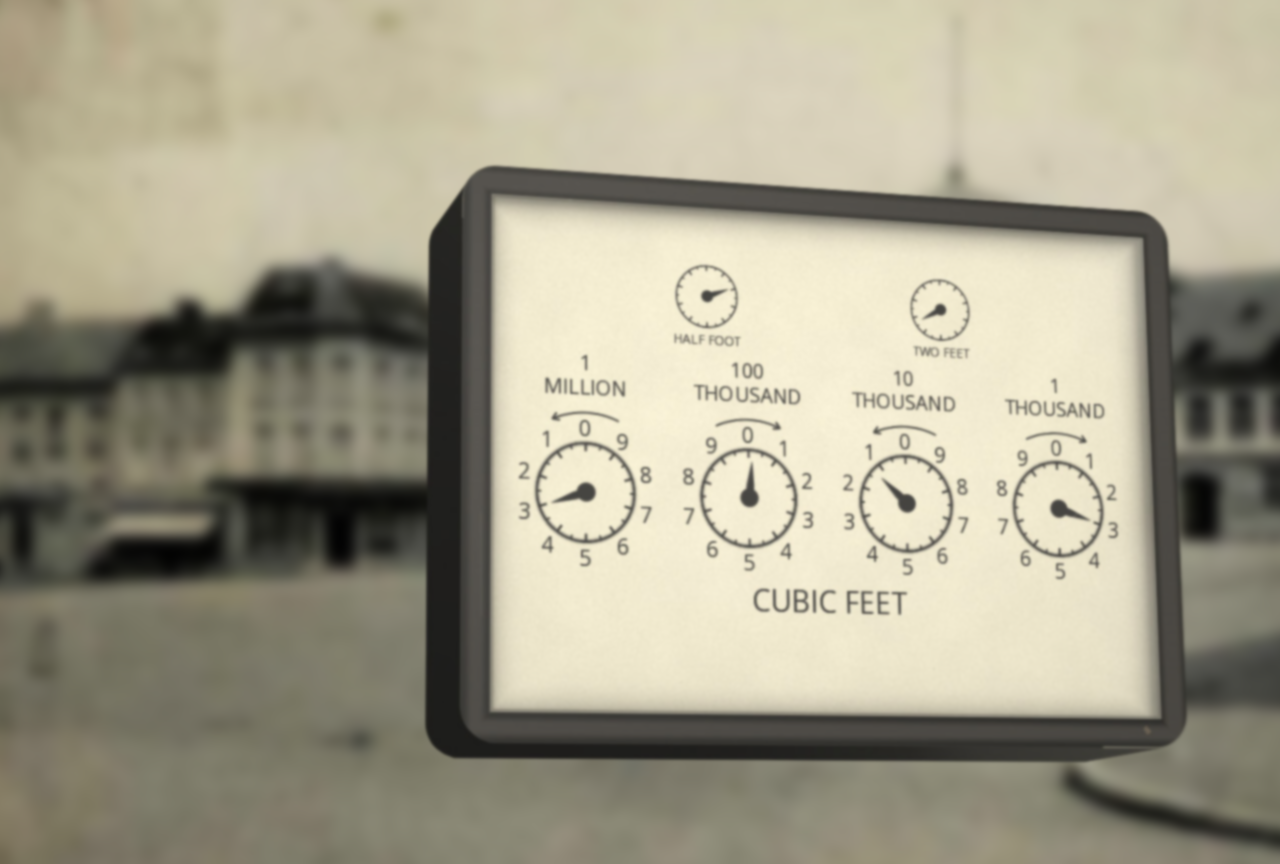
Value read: 301300ft³
